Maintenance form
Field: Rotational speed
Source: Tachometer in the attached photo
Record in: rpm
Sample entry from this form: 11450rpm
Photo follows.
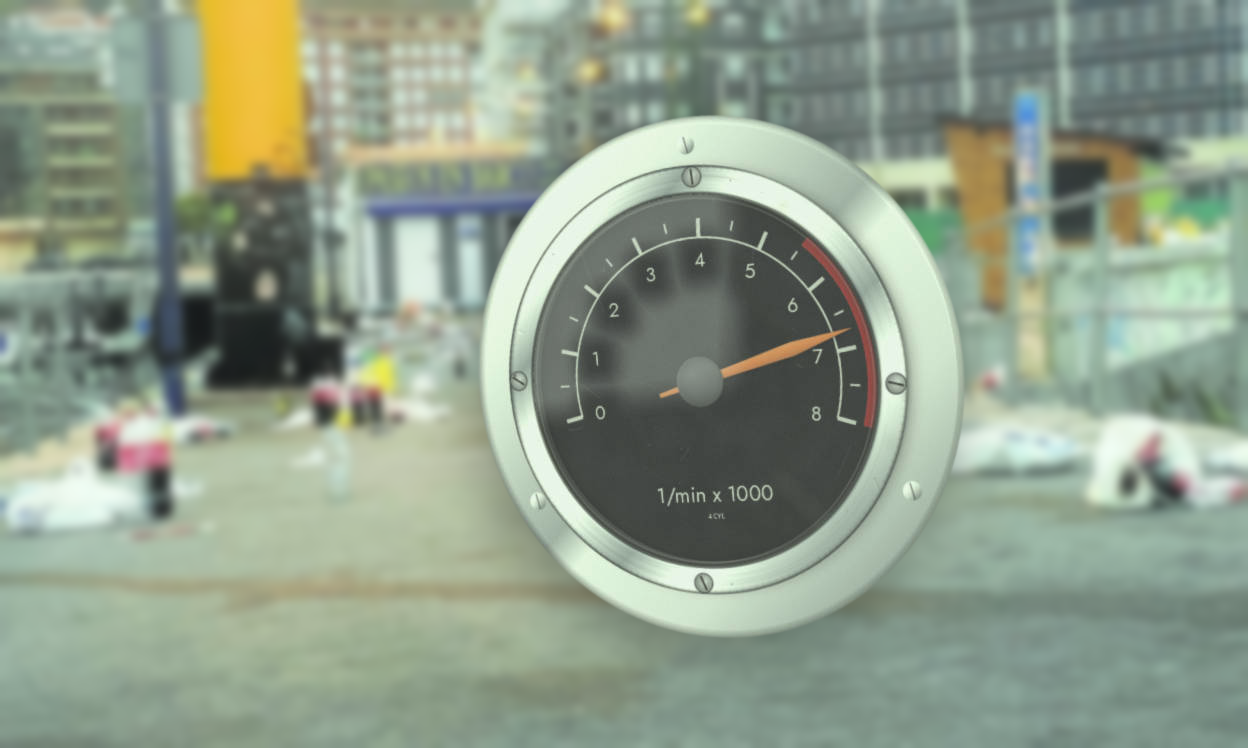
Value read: 6750rpm
